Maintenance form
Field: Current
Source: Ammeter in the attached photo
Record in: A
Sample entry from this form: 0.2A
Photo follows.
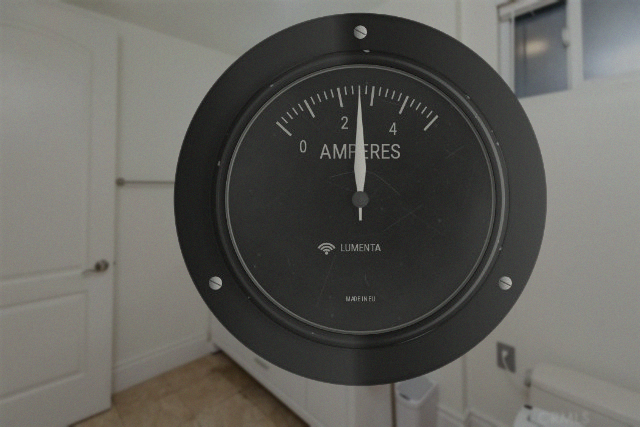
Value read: 2.6A
